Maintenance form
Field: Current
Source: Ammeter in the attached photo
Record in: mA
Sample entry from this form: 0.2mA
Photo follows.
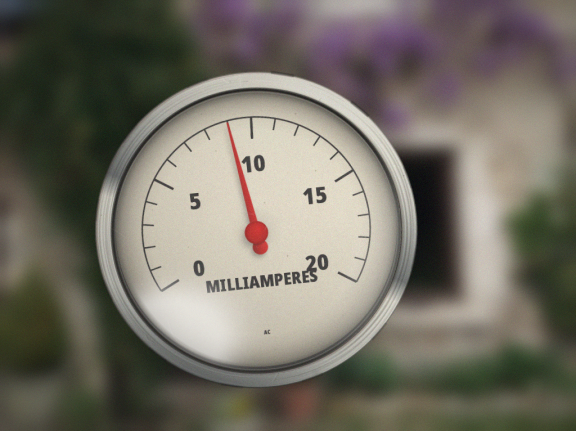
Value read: 9mA
